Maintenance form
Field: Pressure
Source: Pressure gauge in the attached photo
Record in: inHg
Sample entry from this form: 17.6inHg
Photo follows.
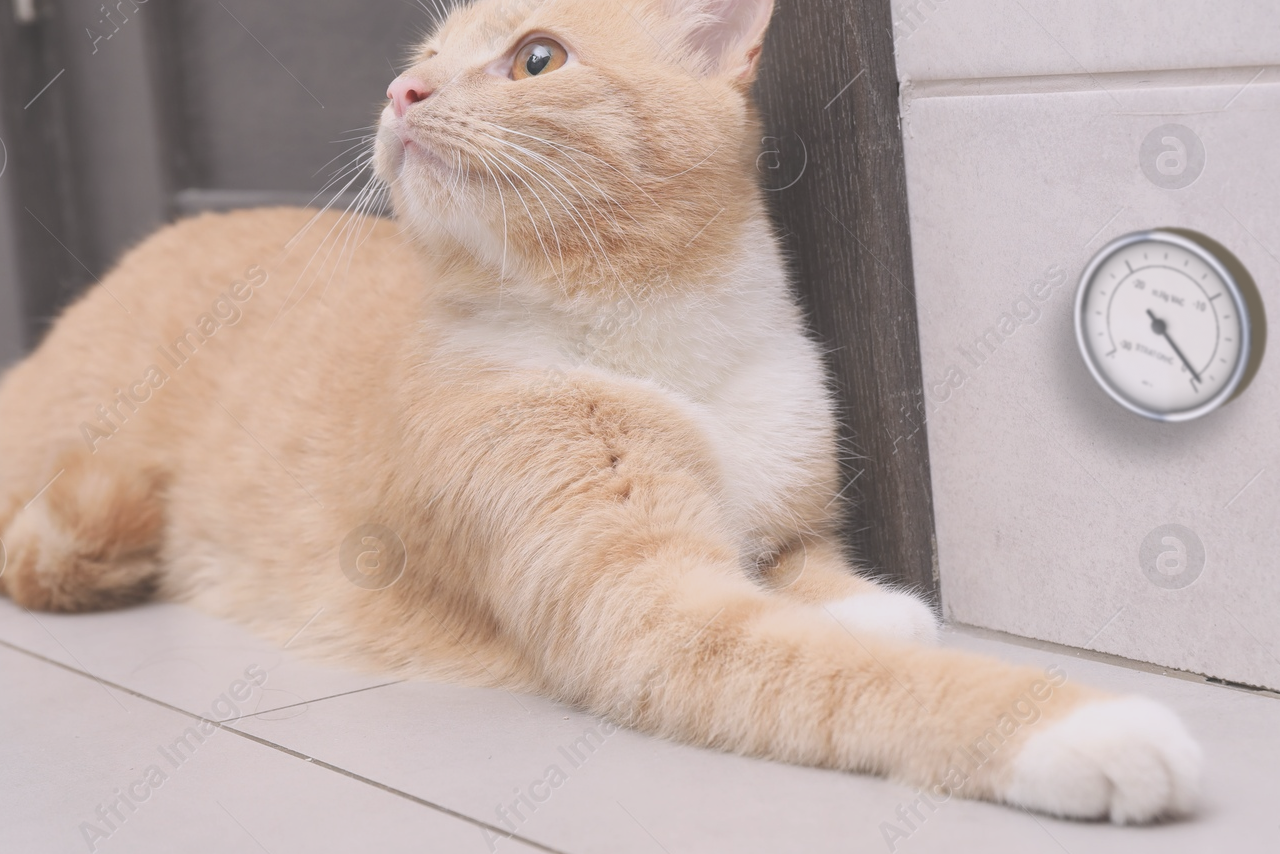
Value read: -1inHg
